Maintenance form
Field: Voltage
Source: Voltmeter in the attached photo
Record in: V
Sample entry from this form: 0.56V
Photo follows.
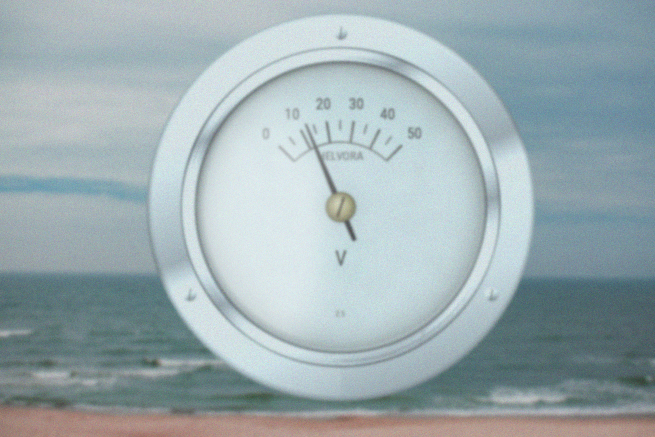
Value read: 12.5V
